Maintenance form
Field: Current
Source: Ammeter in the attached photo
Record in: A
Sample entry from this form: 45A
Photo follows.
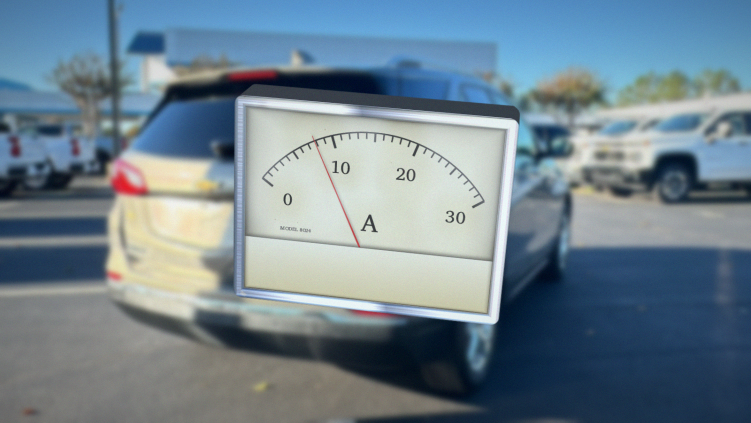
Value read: 8A
